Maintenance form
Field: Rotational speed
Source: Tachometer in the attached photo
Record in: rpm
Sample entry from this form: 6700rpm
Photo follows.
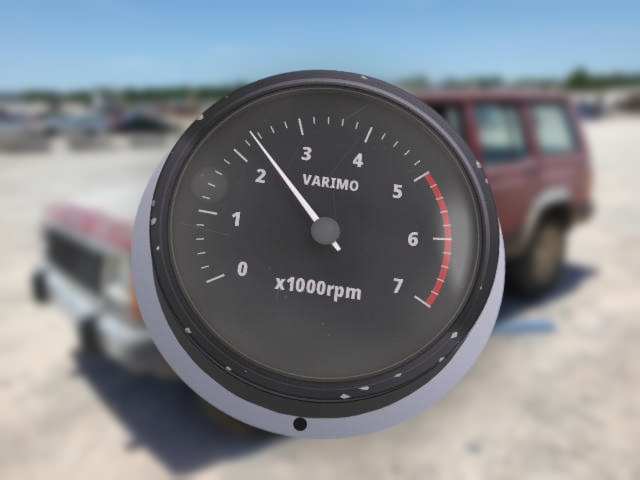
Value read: 2300rpm
